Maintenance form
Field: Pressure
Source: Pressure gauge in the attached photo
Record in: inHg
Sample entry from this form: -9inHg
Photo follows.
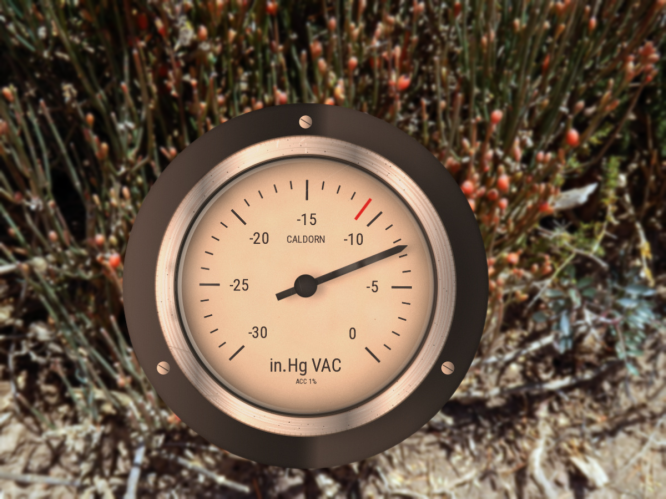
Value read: -7.5inHg
